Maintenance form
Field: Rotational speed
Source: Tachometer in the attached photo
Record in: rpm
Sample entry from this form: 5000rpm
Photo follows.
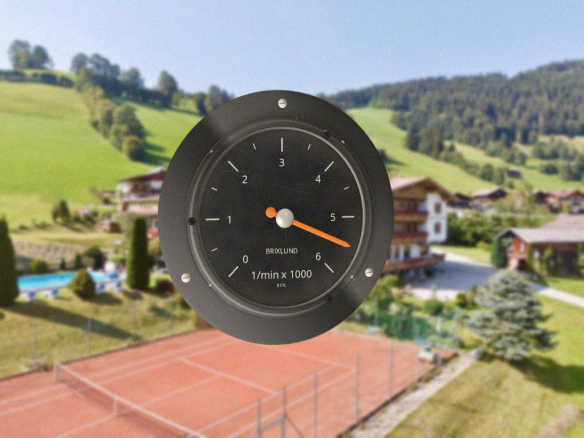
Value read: 5500rpm
